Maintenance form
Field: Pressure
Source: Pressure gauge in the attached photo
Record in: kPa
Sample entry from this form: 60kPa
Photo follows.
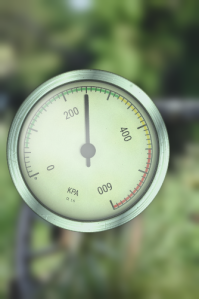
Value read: 250kPa
